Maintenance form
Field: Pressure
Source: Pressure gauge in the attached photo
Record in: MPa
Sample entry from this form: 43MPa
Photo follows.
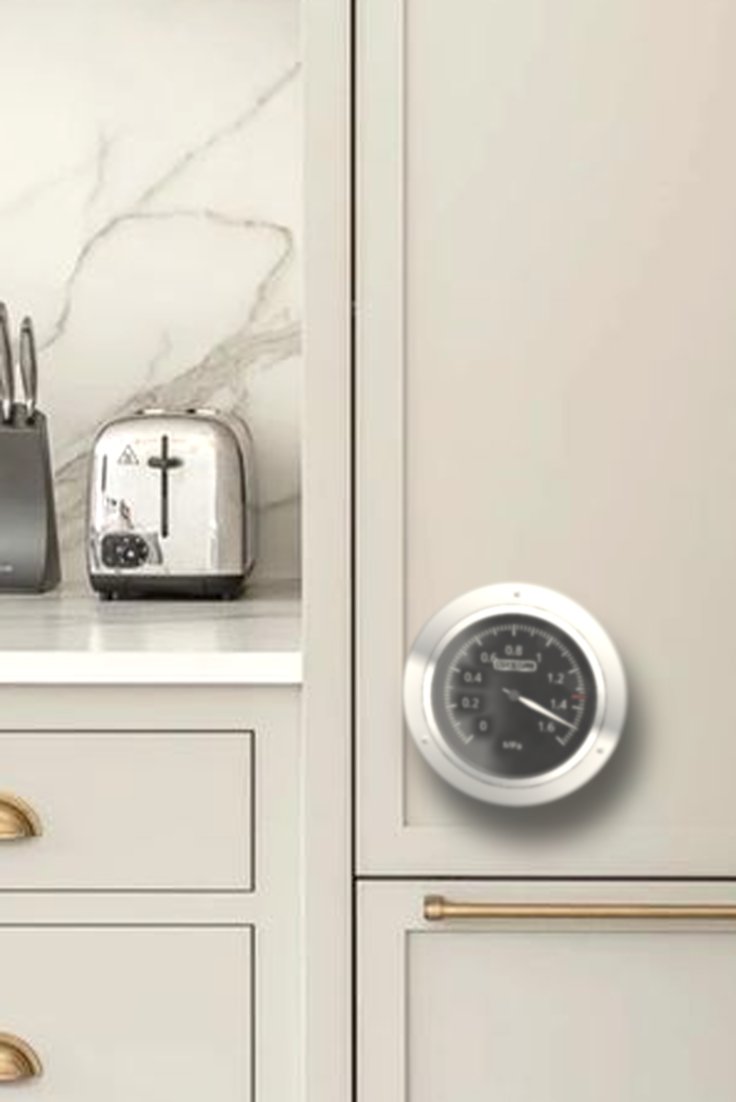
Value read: 1.5MPa
